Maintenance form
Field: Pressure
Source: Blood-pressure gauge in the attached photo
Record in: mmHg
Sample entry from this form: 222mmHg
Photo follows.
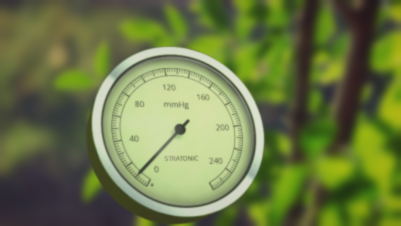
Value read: 10mmHg
